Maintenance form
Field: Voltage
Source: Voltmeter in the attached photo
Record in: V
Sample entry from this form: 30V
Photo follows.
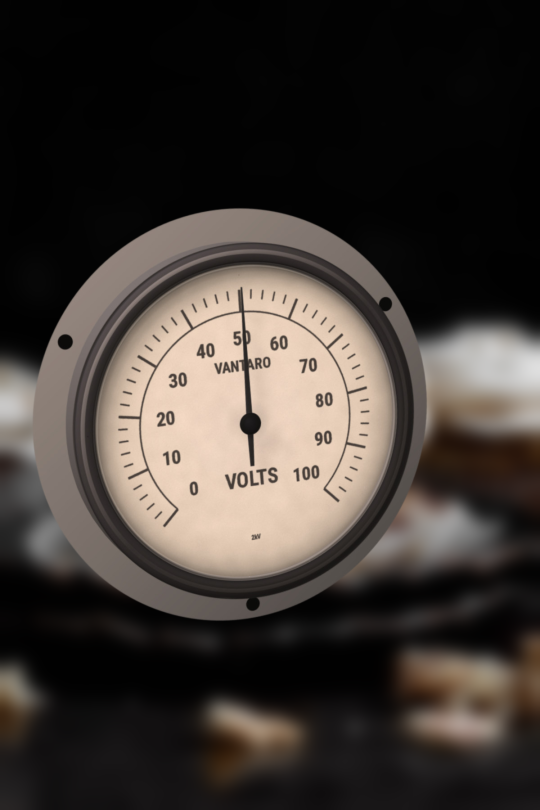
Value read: 50V
